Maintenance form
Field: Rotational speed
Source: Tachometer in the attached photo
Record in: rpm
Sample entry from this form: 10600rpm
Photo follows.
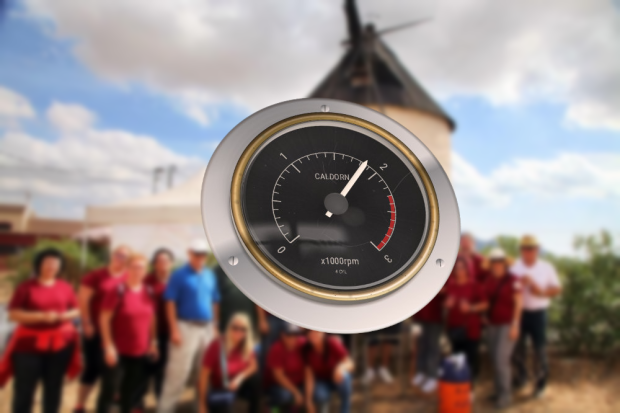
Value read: 1850rpm
